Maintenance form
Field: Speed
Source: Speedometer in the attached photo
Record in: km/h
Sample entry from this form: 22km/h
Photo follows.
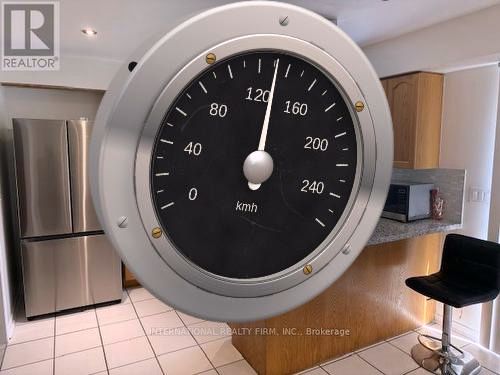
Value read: 130km/h
